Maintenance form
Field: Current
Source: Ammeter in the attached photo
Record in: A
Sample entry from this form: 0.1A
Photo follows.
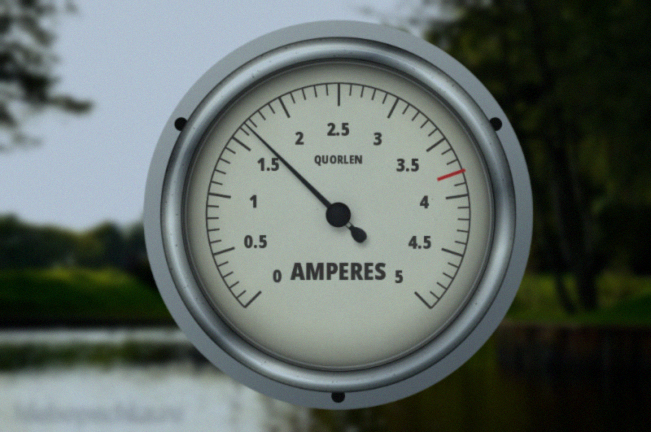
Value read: 1.65A
